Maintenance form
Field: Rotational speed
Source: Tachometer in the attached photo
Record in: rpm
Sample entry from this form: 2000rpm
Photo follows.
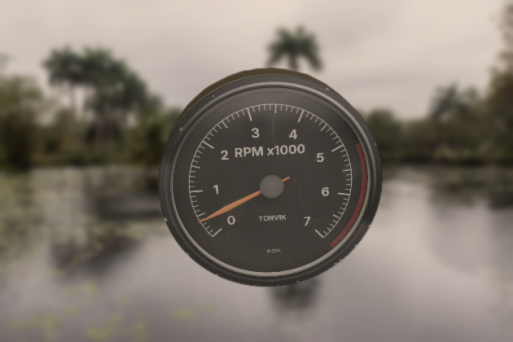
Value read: 400rpm
